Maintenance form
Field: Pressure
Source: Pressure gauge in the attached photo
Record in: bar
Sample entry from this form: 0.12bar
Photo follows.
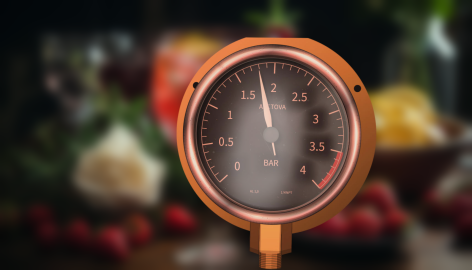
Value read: 1.8bar
